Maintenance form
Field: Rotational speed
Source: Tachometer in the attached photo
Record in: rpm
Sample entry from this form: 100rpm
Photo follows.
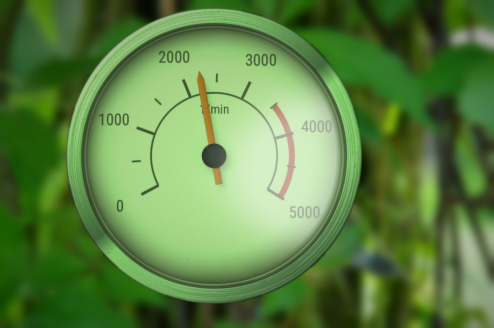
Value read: 2250rpm
